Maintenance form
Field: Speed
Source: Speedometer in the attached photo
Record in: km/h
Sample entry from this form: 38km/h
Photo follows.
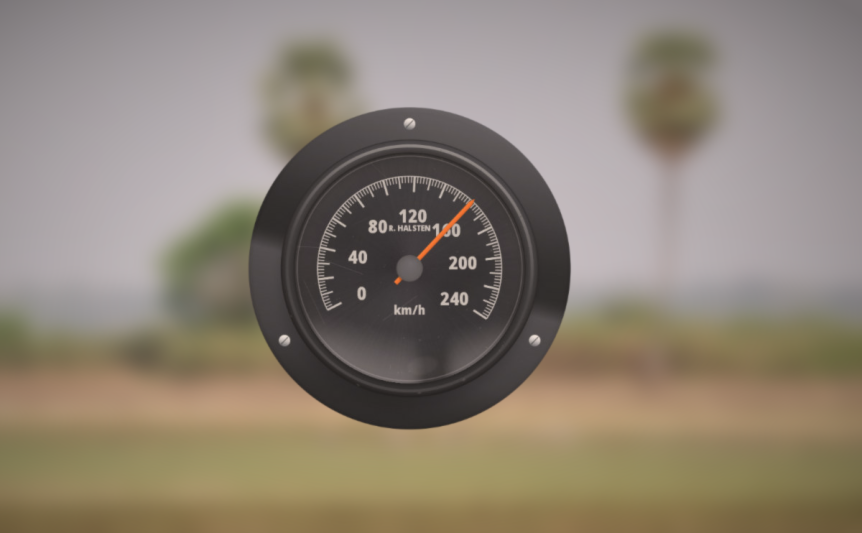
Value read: 160km/h
